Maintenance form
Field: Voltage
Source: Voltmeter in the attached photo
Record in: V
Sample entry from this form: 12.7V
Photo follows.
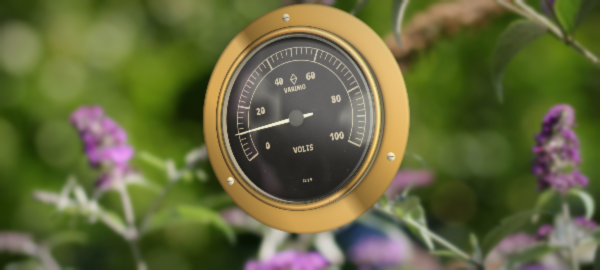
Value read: 10V
